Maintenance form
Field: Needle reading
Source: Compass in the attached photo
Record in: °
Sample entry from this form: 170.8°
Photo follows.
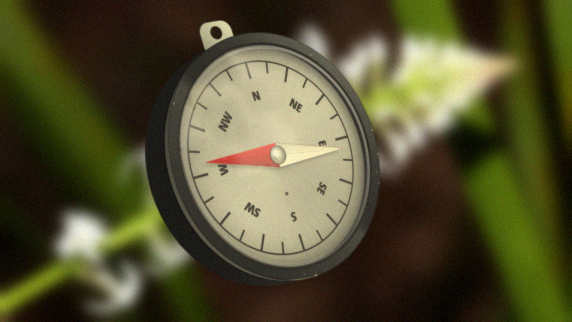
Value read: 277.5°
